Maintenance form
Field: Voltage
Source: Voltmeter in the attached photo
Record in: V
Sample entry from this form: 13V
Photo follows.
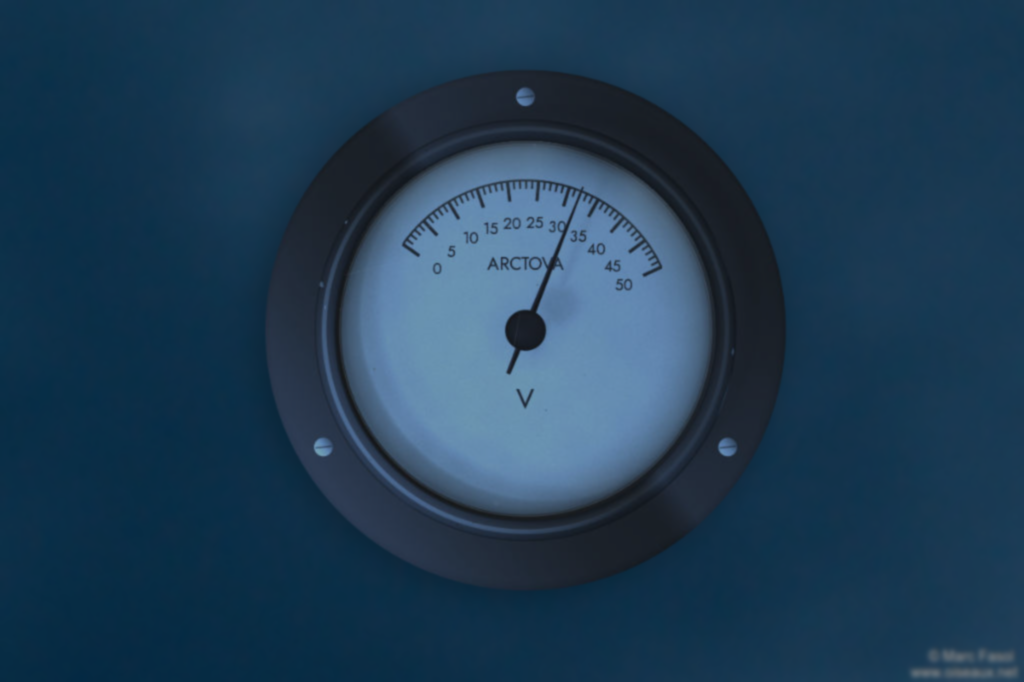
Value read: 32V
